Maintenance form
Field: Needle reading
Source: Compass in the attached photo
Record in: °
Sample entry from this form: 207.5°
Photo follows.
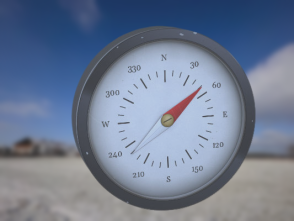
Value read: 50°
